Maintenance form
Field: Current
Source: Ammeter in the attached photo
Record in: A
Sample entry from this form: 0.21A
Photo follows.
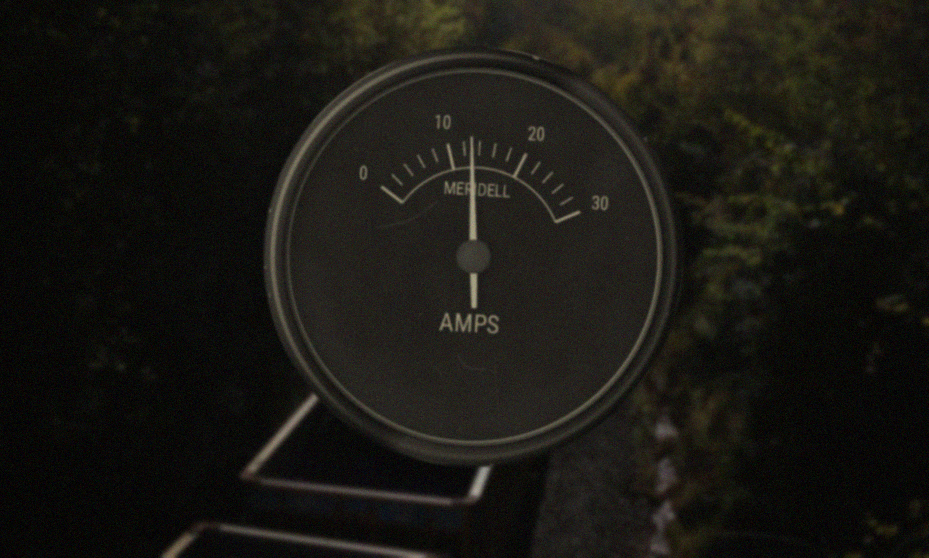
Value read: 13A
